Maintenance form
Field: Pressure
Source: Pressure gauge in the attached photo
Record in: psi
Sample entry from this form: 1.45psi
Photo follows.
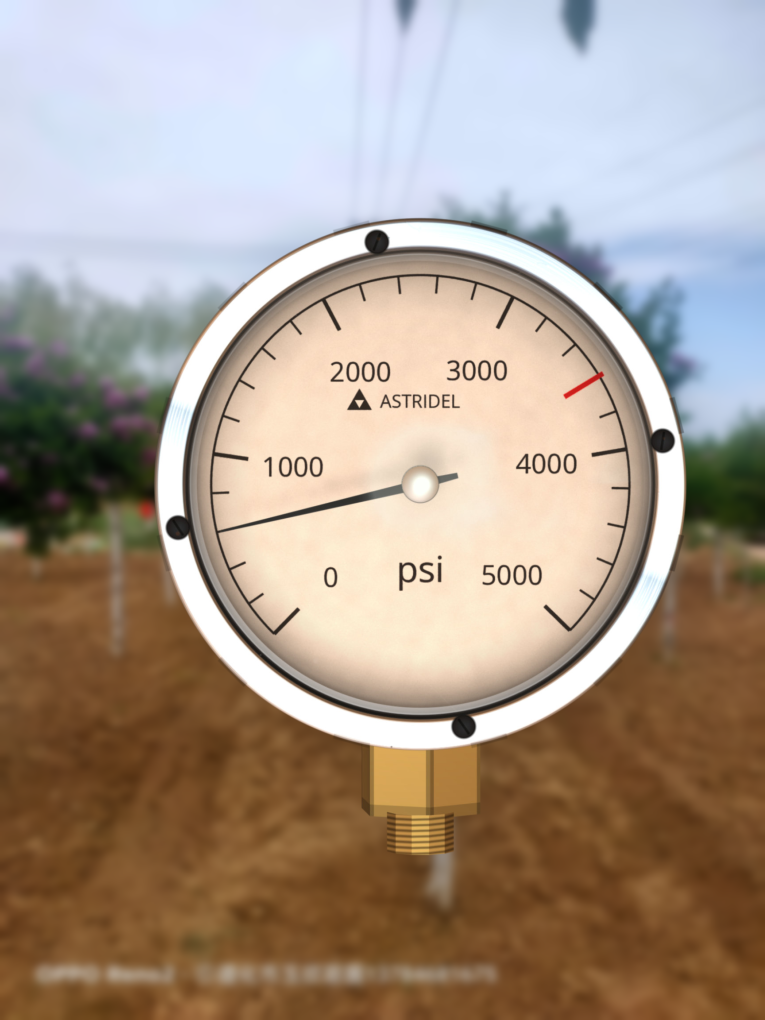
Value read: 600psi
